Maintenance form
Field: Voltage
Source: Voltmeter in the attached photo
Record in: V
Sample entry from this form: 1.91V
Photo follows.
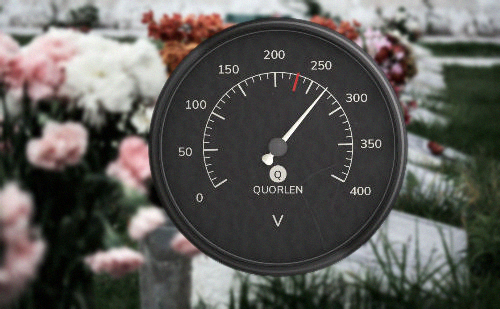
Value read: 270V
